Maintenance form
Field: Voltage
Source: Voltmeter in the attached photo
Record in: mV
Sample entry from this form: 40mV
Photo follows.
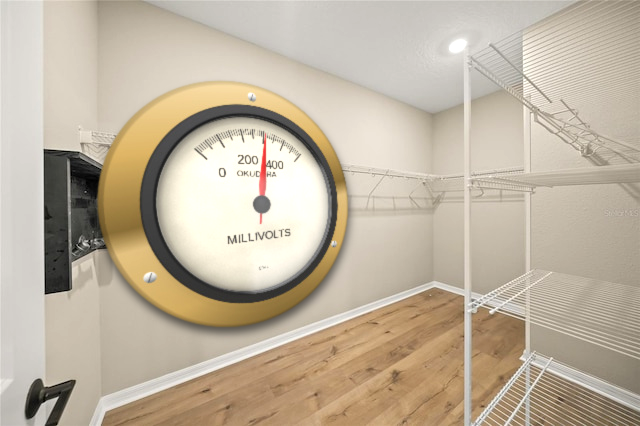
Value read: 300mV
